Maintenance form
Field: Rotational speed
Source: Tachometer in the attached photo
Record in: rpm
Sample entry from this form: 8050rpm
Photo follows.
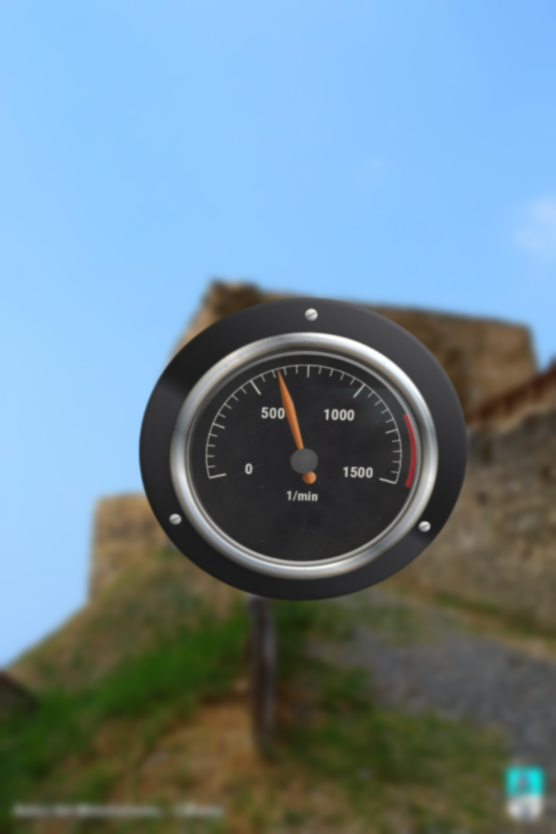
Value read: 625rpm
